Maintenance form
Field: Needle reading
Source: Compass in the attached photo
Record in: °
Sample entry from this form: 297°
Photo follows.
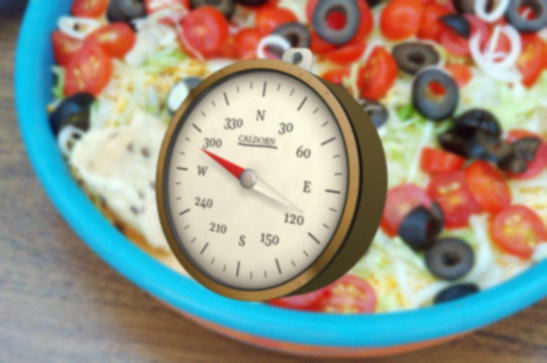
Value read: 290°
